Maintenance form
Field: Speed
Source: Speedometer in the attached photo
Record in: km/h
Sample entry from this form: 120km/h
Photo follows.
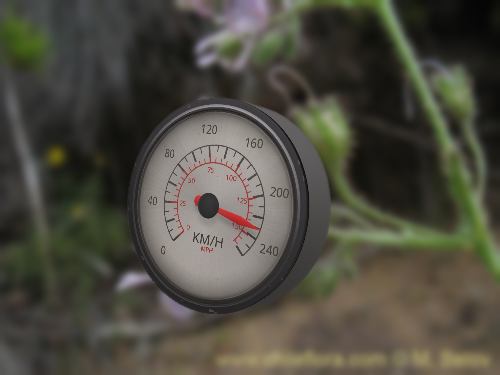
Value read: 230km/h
